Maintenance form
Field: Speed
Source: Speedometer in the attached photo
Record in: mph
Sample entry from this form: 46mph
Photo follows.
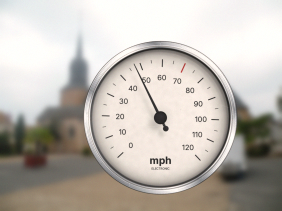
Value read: 47.5mph
